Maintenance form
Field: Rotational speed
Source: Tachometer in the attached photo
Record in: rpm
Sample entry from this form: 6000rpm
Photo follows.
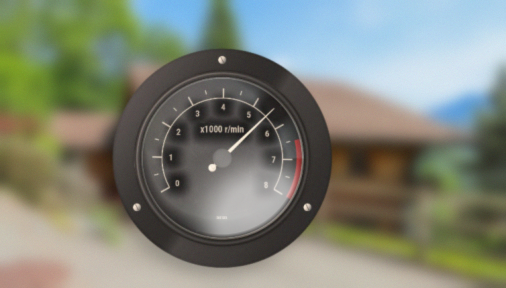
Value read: 5500rpm
